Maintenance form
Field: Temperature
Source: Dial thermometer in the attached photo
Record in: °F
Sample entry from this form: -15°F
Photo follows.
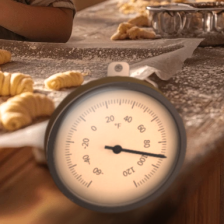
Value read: 90°F
